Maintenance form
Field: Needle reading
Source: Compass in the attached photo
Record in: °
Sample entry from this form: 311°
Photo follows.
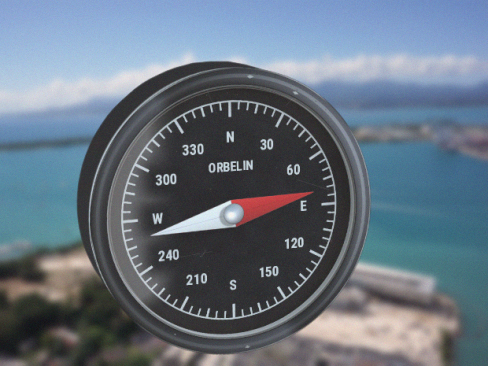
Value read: 80°
